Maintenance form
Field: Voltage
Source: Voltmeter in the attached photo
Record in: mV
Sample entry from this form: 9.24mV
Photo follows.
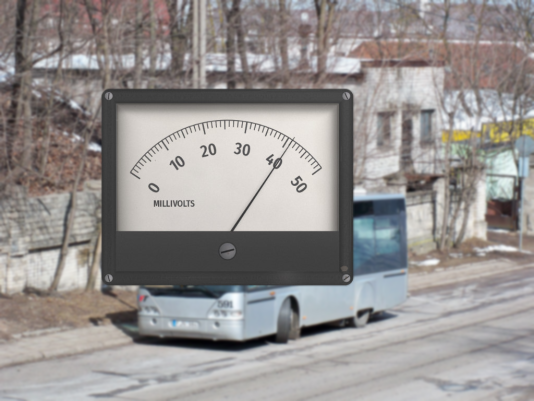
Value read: 41mV
